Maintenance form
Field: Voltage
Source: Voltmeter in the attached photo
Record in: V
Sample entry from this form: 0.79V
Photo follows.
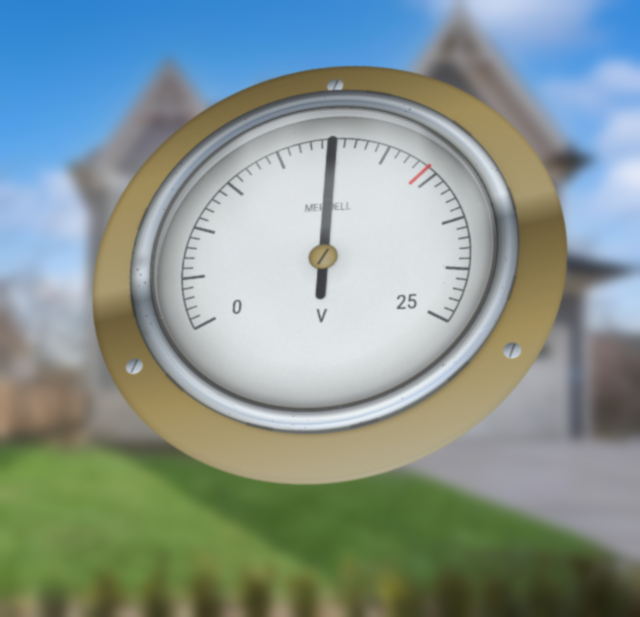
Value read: 12.5V
